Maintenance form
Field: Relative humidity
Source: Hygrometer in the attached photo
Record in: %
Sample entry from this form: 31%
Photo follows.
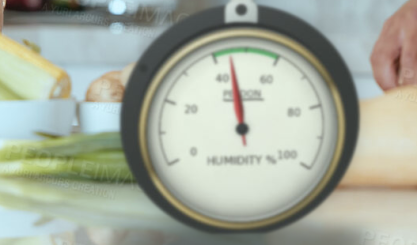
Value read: 45%
